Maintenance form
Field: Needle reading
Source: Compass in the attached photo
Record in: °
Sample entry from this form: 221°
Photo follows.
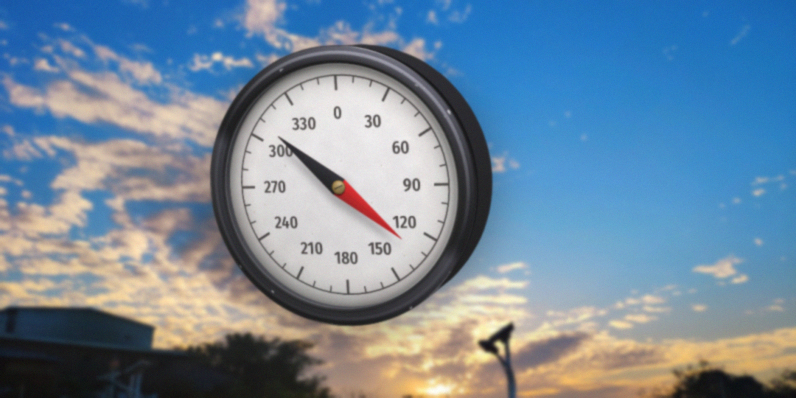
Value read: 130°
